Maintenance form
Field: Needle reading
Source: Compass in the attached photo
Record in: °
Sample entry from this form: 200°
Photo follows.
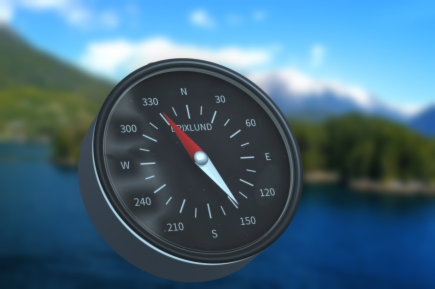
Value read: 330°
